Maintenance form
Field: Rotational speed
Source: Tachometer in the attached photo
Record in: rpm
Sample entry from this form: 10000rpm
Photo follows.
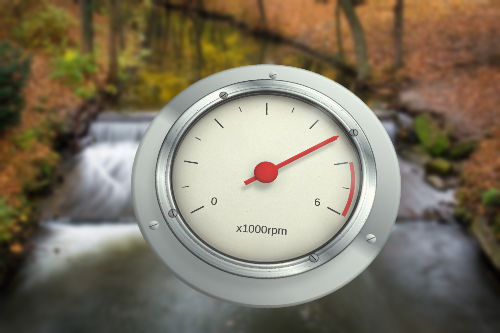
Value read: 4500rpm
